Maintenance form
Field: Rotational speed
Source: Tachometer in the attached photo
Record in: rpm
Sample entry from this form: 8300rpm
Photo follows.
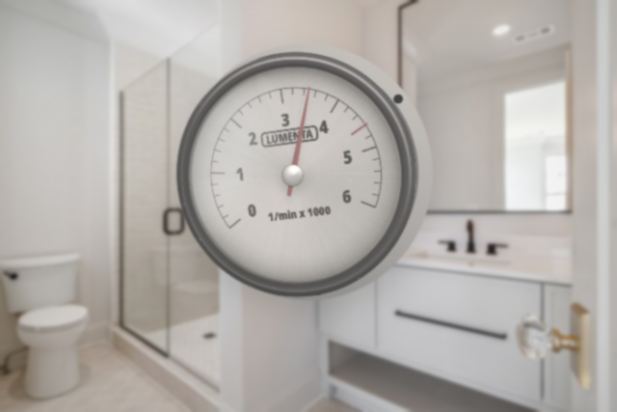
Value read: 3500rpm
